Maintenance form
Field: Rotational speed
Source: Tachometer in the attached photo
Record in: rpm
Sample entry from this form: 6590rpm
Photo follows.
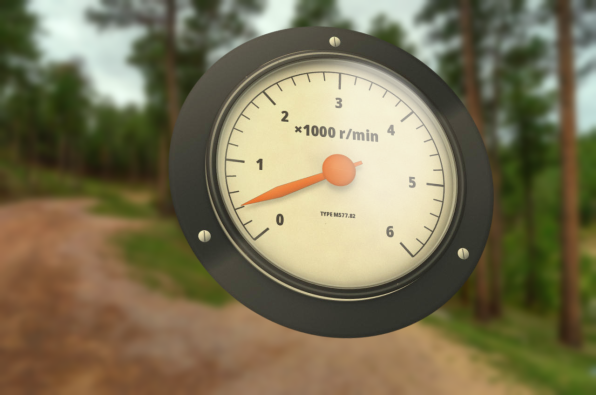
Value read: 400rpm
